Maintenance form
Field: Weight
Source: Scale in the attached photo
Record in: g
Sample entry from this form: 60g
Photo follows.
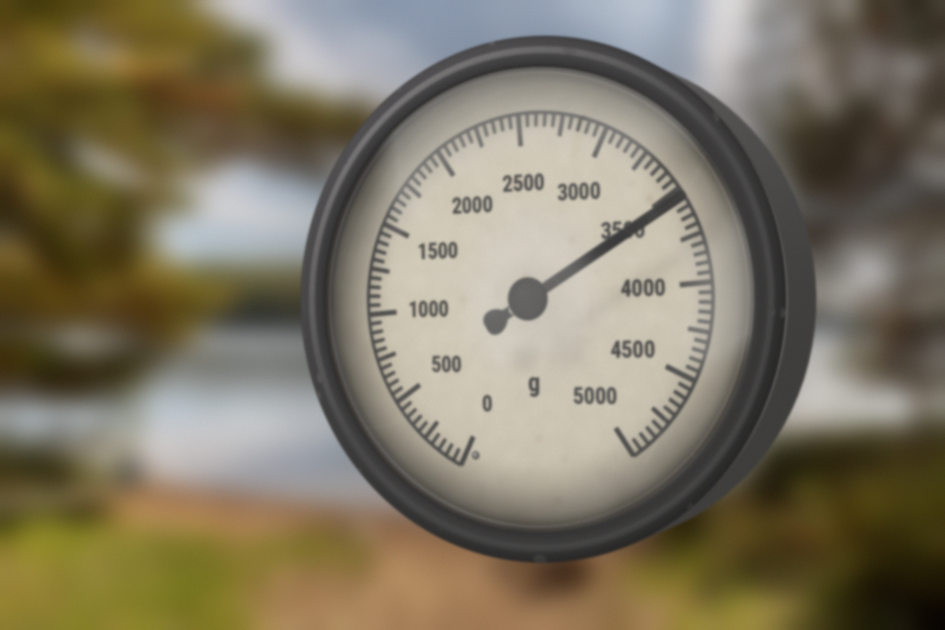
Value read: 3550g
